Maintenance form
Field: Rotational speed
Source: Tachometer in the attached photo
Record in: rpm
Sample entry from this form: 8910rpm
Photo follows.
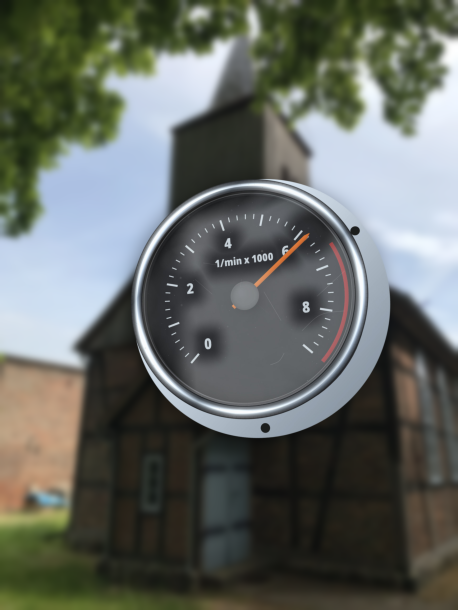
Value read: 6200rpm
